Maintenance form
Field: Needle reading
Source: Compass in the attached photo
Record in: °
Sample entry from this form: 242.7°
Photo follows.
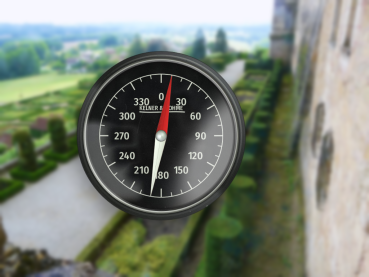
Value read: 10°
